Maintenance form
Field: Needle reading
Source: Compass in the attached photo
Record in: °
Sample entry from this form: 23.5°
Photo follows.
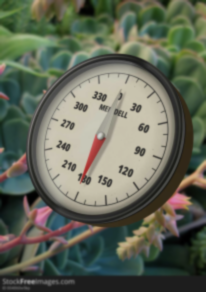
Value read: 180°
